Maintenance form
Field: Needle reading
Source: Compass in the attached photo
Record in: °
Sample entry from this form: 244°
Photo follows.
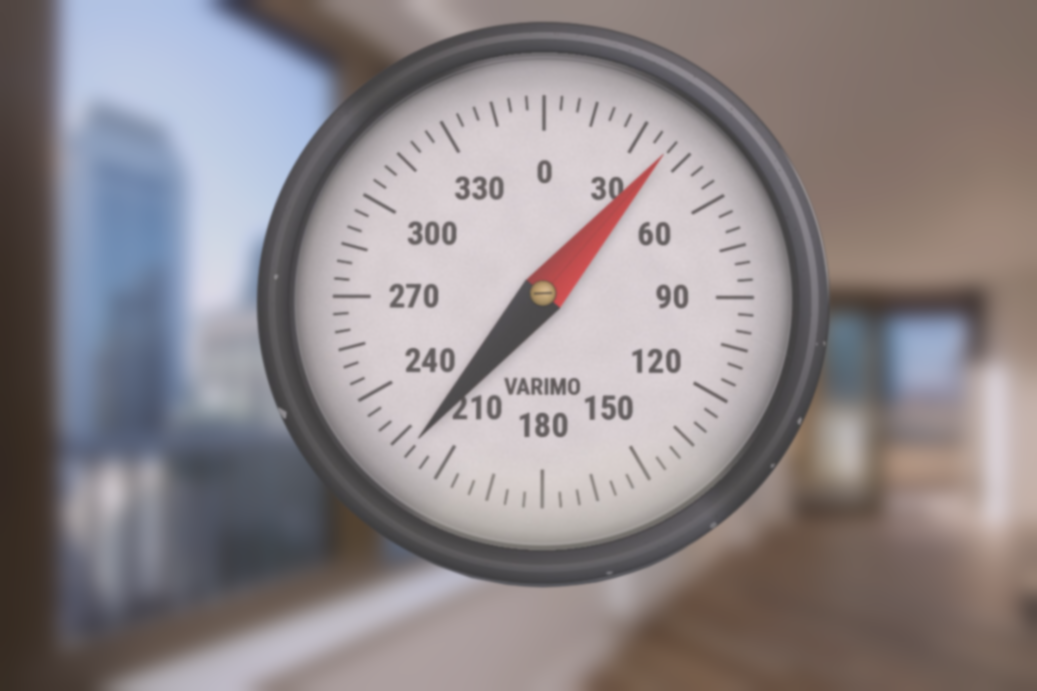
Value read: 40°
